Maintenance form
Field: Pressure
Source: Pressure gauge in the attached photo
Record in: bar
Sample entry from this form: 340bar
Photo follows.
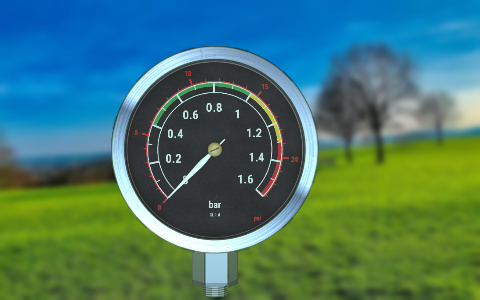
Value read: 0bar
